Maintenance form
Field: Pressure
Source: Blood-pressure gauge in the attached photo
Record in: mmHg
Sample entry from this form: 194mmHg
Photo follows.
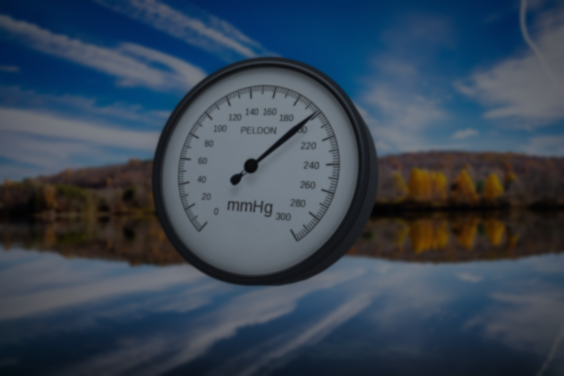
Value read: 200mmHg
